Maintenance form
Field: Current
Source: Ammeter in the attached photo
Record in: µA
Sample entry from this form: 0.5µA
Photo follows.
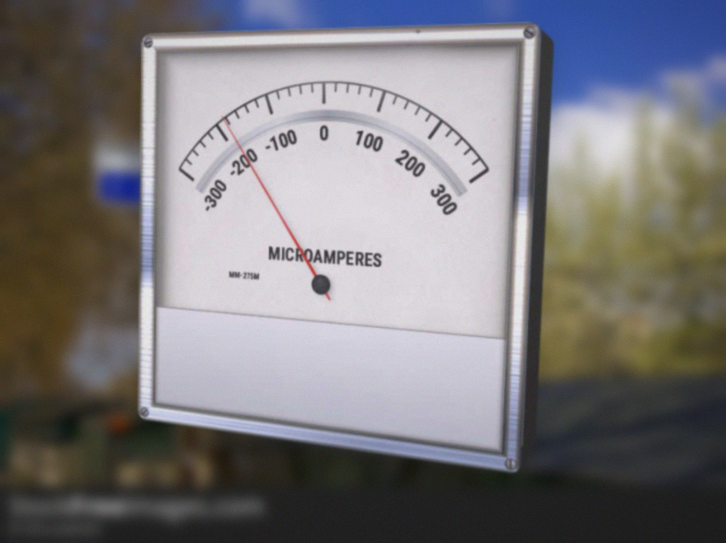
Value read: -180µA
